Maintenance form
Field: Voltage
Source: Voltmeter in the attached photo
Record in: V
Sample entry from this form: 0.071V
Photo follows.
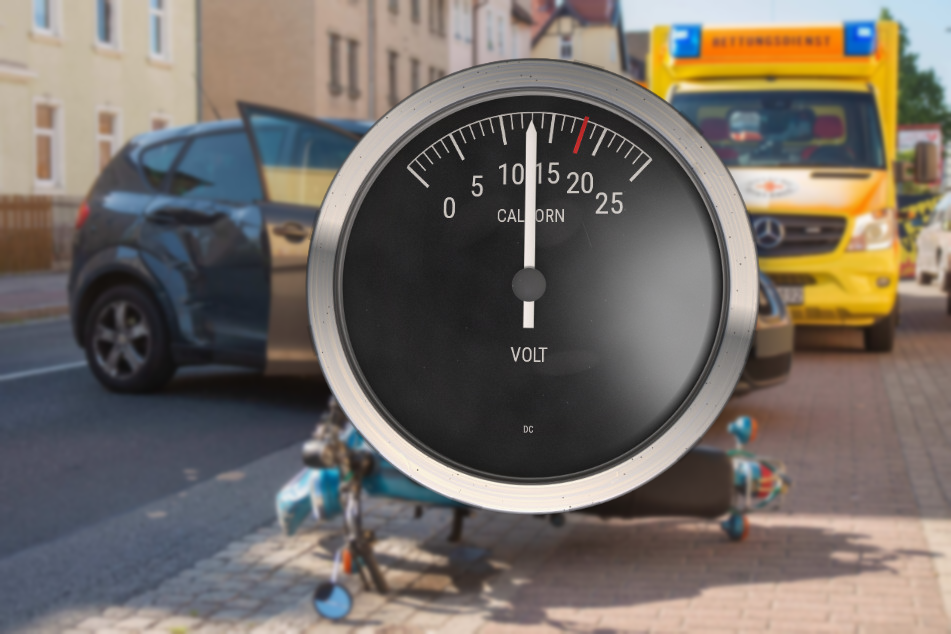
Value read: 13V
